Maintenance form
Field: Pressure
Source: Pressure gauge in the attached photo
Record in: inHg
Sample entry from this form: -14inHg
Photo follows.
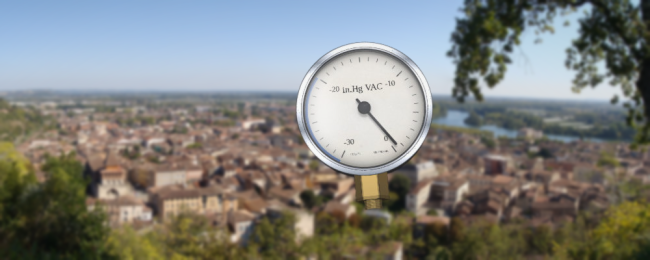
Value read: -0.5inHg
